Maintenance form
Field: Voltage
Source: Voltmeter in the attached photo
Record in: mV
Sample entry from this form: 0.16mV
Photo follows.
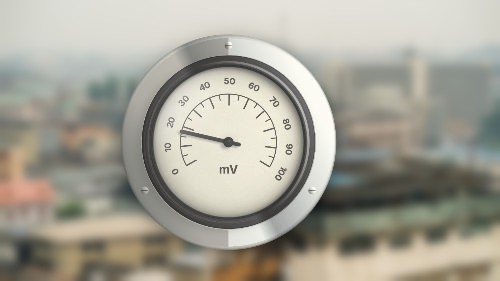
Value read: 17.5mV
